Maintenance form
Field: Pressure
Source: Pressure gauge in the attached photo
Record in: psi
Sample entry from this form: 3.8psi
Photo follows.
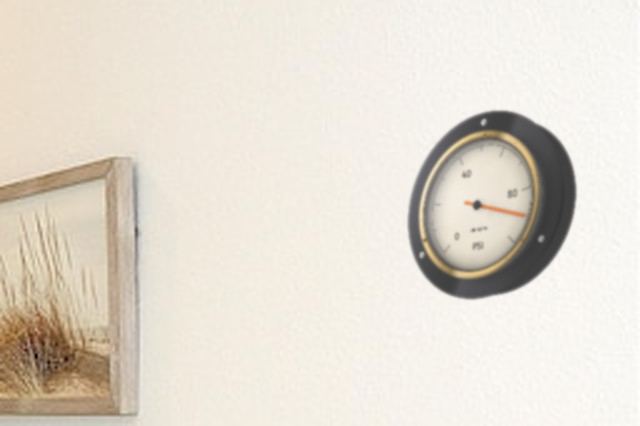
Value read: 90psi
